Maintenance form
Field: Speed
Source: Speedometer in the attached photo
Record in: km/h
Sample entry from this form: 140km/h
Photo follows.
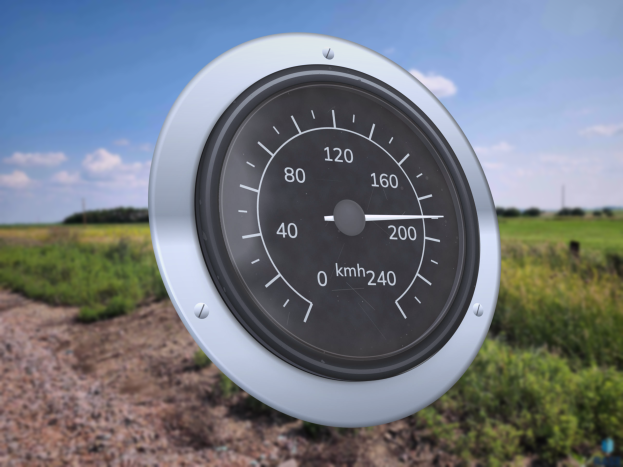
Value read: 190km/h
